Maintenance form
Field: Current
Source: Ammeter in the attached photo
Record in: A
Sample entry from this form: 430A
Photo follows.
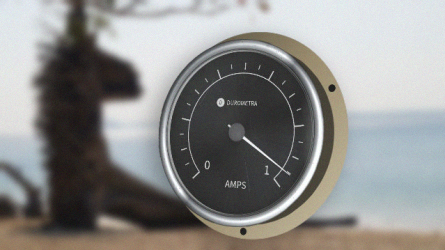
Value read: 0.95A
